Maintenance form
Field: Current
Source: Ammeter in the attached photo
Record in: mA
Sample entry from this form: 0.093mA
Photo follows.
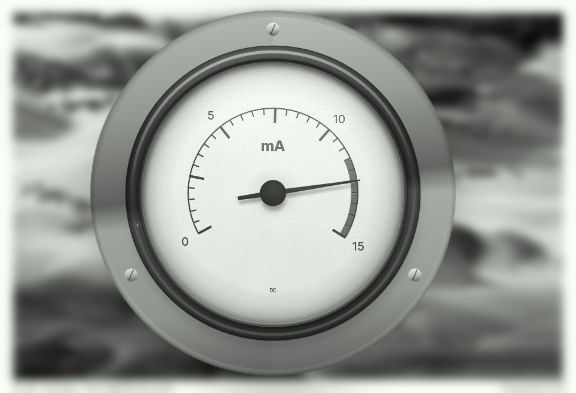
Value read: 12.5mA
